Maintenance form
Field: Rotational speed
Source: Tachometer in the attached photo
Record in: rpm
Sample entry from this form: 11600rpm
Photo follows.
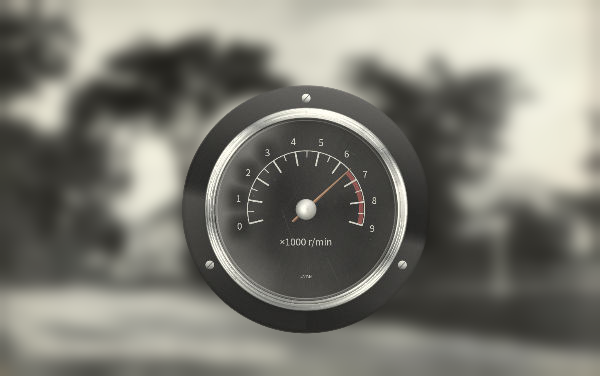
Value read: 6500rpm
